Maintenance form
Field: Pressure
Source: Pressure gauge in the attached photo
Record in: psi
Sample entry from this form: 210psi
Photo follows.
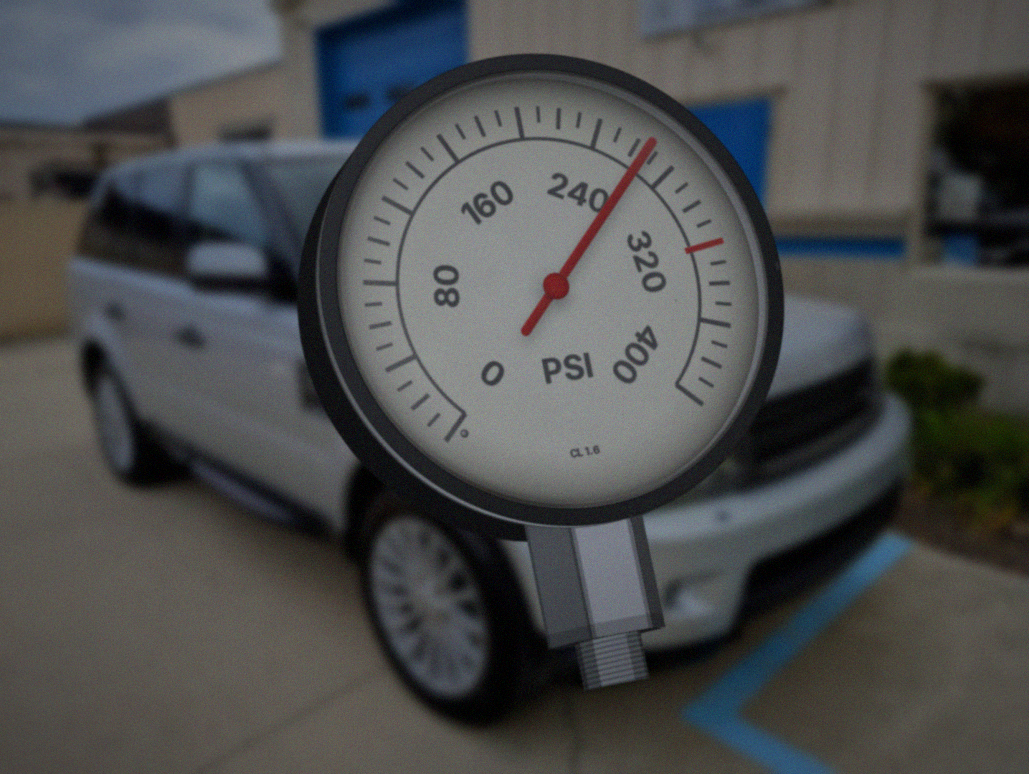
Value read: 265psi
